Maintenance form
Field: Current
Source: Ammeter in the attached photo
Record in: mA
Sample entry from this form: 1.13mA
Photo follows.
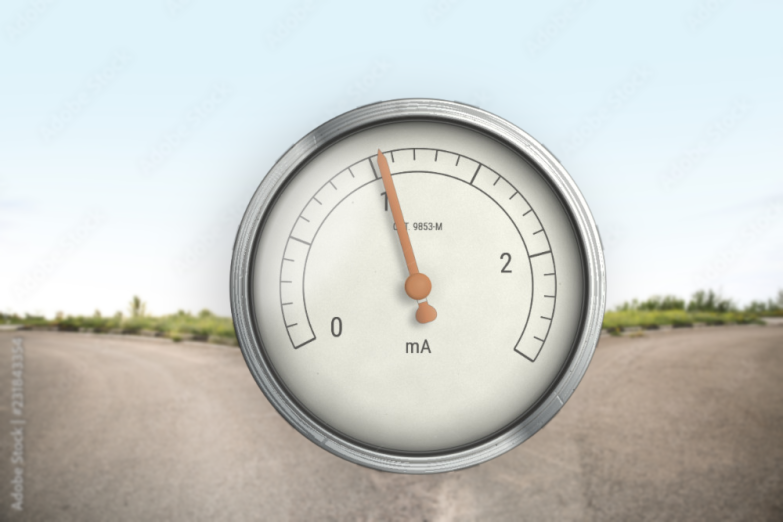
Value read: 1.05mA
